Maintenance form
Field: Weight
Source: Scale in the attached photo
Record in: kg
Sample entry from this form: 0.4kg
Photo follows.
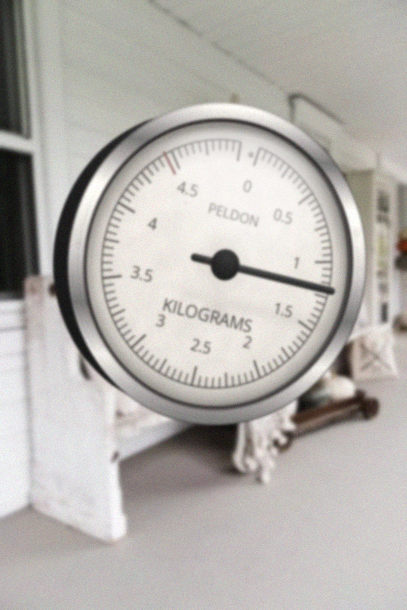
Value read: 1.2kg
